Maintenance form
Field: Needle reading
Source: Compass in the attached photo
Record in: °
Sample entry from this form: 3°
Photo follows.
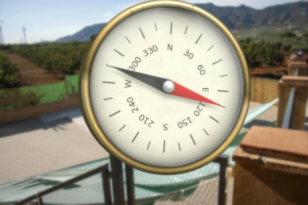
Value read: 105°
